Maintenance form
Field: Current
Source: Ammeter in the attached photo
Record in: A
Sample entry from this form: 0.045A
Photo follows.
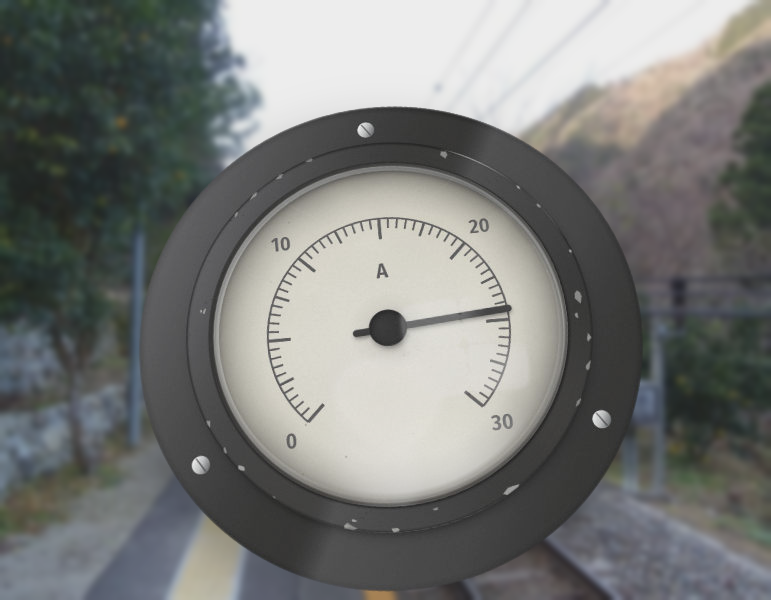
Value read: 24.5A
